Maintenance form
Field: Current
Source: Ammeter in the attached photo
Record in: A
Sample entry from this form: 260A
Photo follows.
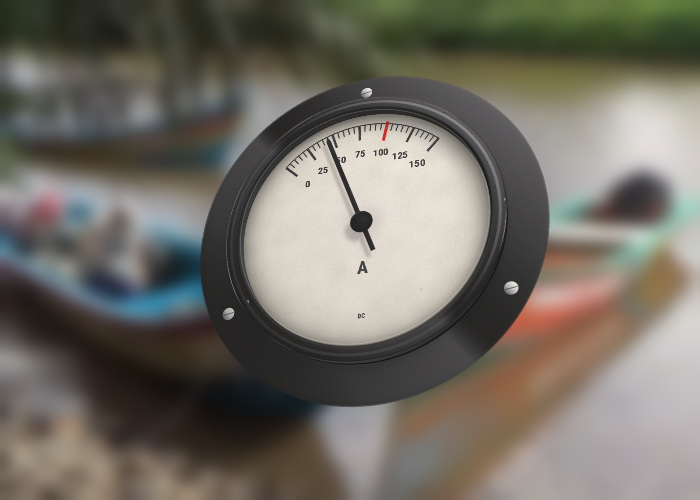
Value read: 45A
